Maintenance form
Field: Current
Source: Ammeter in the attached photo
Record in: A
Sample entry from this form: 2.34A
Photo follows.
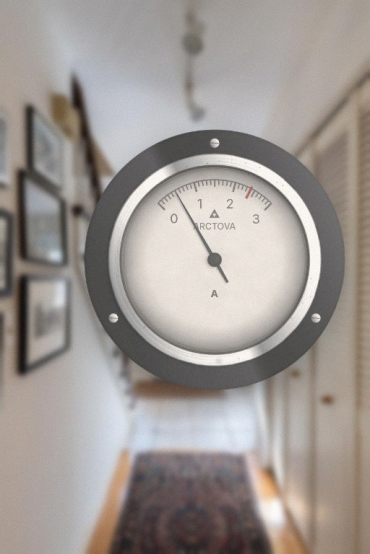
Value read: 0.5A
